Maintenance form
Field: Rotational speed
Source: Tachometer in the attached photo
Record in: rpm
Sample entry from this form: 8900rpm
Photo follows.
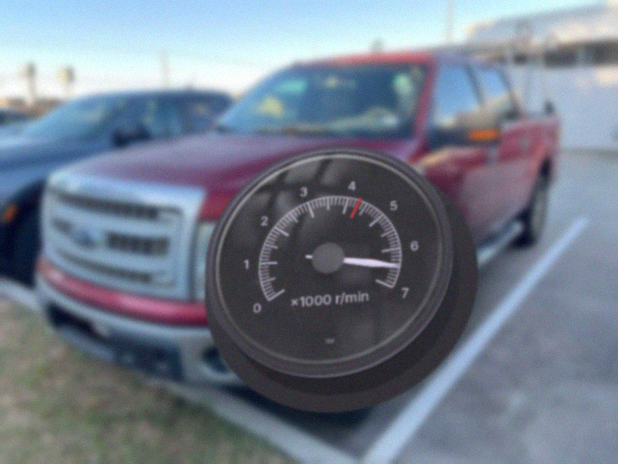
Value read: 6500rpm
